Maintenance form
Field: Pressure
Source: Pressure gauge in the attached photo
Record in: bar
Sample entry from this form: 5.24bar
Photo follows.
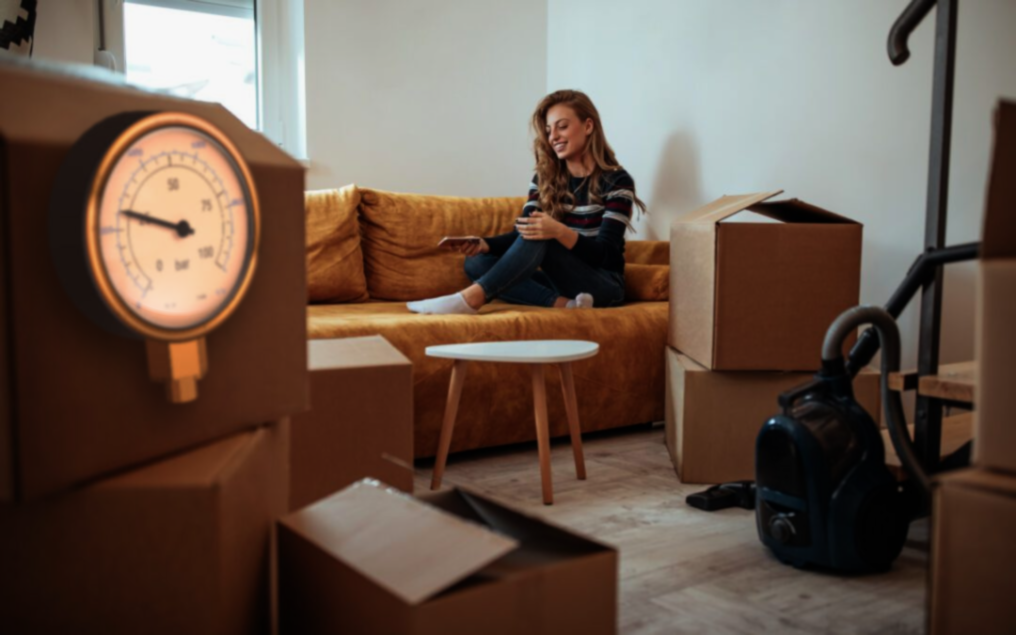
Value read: 25bar
